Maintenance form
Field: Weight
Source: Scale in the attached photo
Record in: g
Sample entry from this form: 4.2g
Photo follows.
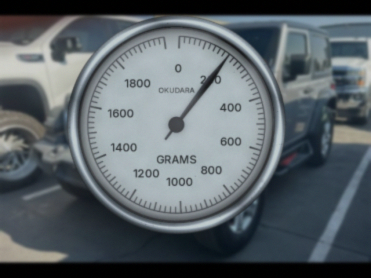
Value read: 200g
